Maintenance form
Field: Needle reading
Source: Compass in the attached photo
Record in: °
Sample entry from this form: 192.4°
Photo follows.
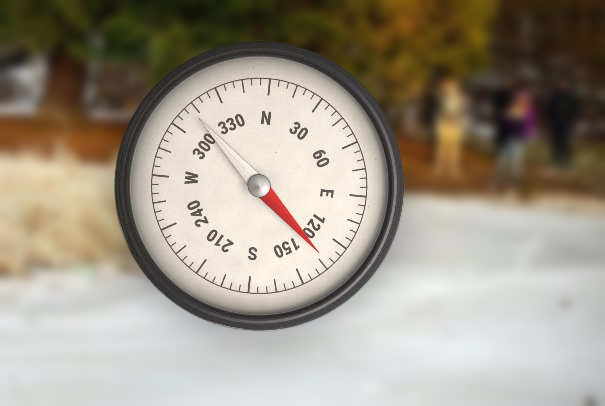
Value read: 132.5°
